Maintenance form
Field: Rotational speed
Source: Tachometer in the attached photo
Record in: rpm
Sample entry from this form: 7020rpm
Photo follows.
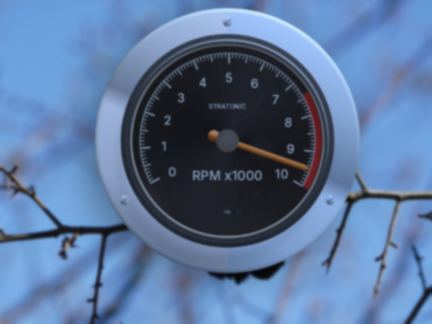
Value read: 9500rpm
